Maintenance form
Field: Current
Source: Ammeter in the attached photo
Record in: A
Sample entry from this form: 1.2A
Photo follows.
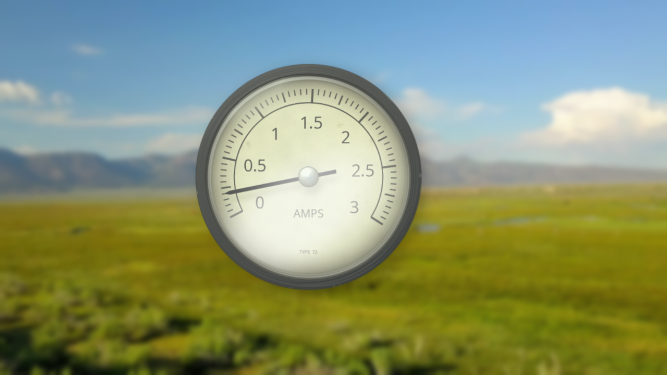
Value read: 0.2A
